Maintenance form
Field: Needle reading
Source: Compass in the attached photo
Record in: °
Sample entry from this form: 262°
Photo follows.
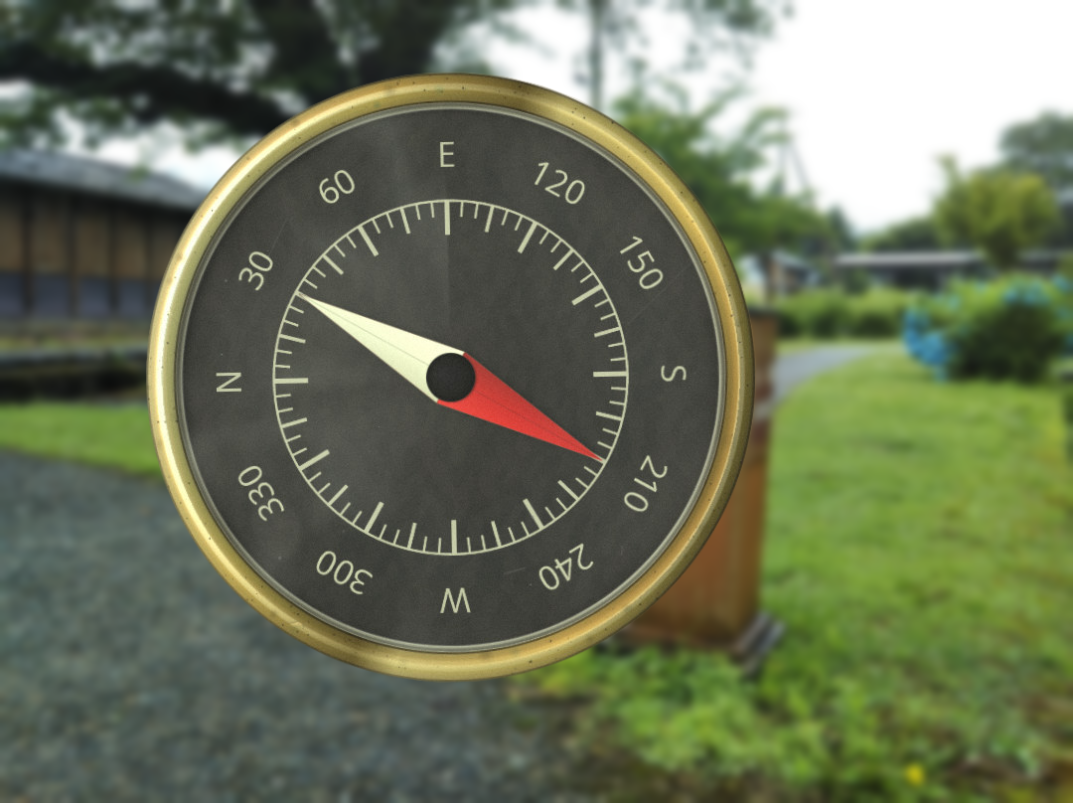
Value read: 210°
